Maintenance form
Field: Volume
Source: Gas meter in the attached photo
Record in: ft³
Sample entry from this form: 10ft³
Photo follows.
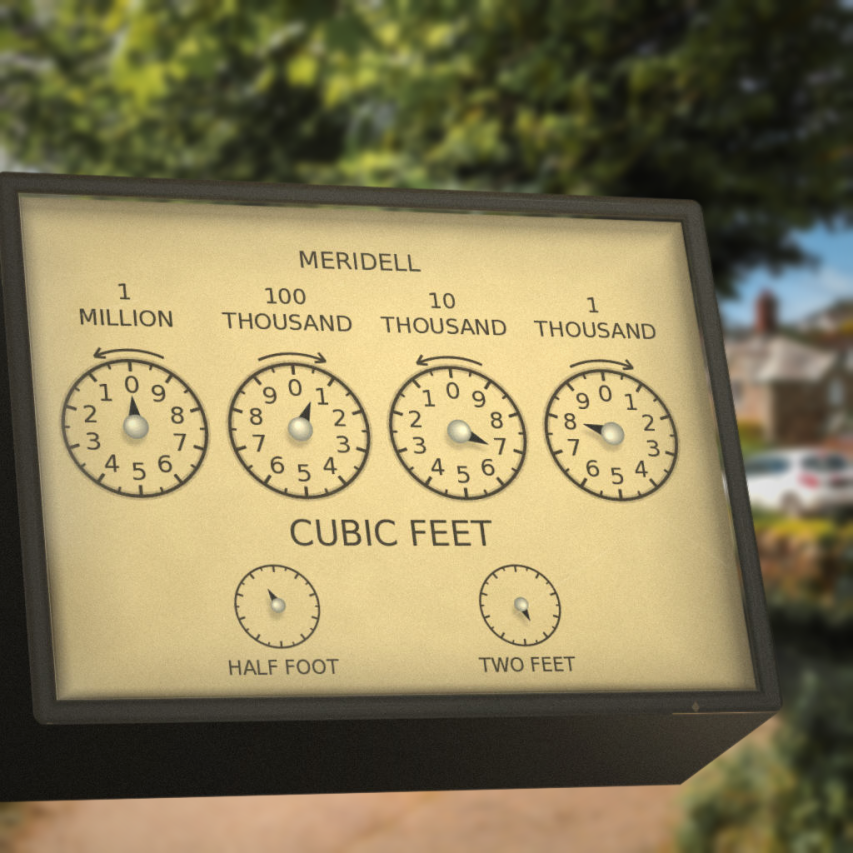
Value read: 6800ft³
